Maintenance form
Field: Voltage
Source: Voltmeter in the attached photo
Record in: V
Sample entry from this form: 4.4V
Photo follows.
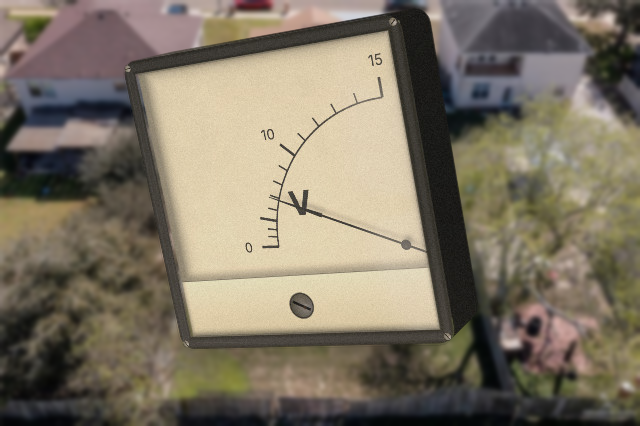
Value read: 7V
